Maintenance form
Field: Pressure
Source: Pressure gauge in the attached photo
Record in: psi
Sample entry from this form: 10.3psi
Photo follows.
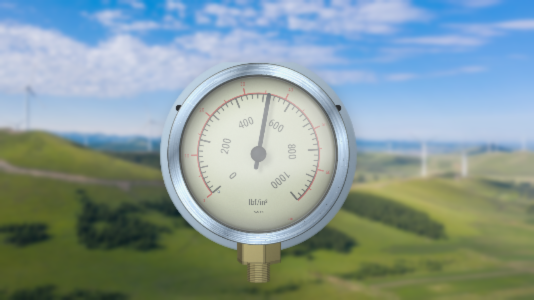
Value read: 520psi
